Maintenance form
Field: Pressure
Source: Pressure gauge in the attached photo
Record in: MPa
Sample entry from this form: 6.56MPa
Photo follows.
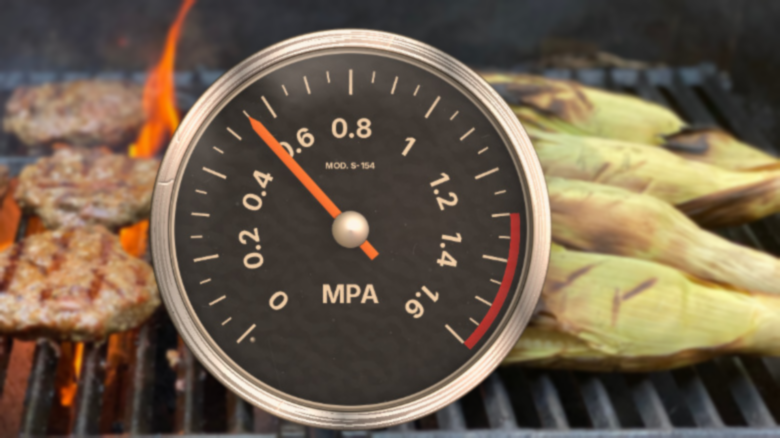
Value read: 0.55MPa
